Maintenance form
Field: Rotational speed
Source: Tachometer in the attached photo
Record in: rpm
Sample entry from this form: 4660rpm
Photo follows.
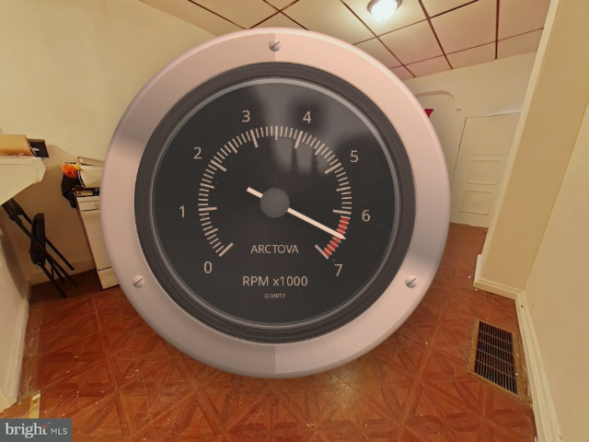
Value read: 6500rpm
